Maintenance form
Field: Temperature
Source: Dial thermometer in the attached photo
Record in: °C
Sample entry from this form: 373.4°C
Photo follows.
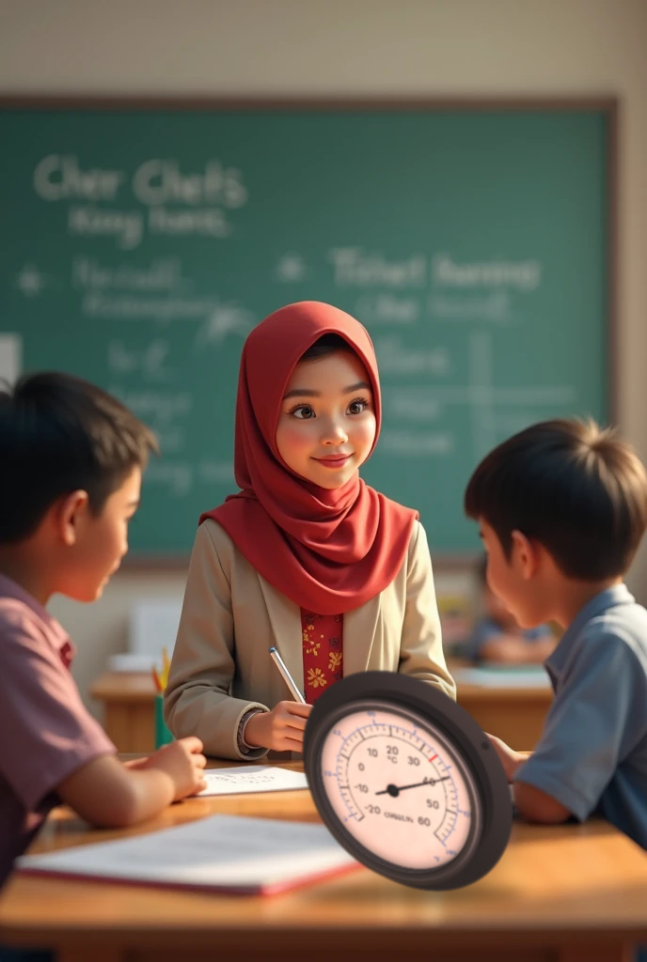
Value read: 40°C
